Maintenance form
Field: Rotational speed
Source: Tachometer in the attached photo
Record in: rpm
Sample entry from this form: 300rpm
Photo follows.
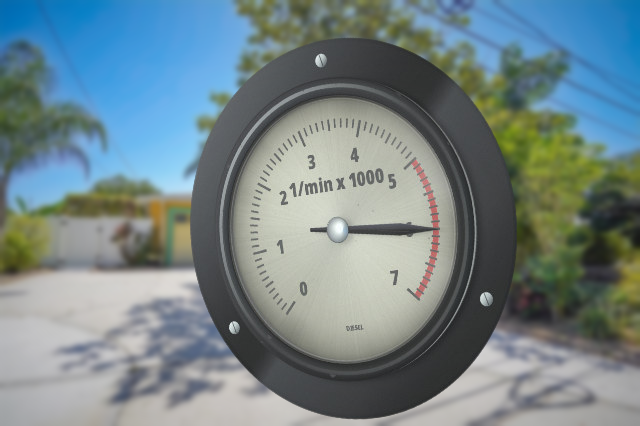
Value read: 6000rpm
